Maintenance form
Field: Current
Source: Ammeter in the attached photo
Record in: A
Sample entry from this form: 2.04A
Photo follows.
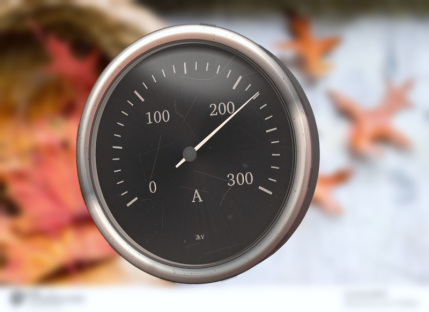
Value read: 220A
